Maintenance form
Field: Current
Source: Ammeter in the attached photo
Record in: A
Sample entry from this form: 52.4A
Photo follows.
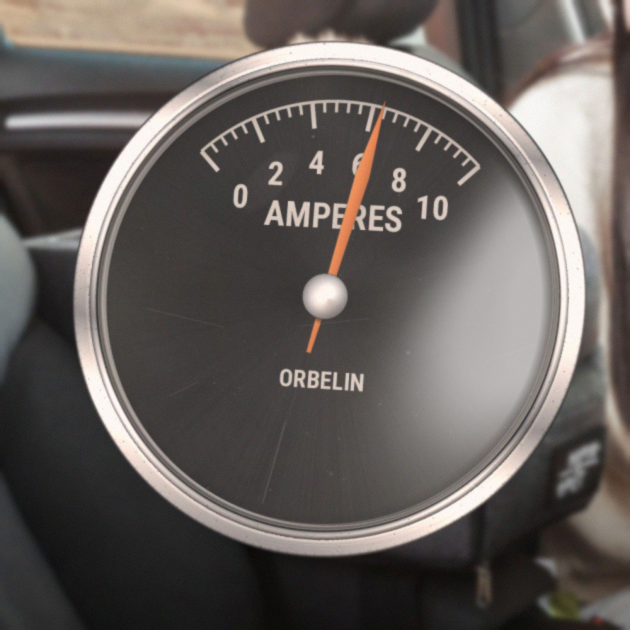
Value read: 6.4A
